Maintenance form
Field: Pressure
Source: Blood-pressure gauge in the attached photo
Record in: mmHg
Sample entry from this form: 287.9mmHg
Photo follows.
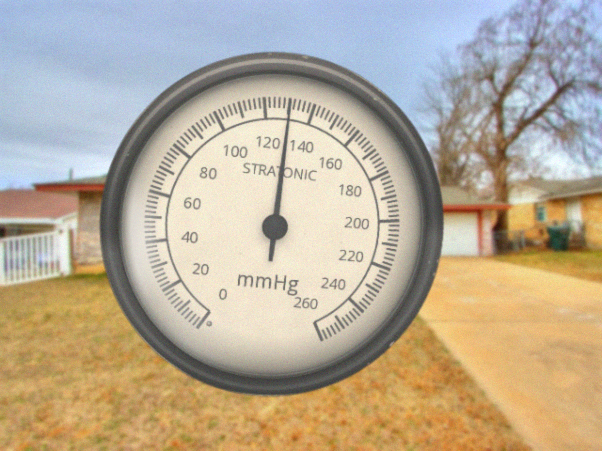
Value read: 130mmHg
